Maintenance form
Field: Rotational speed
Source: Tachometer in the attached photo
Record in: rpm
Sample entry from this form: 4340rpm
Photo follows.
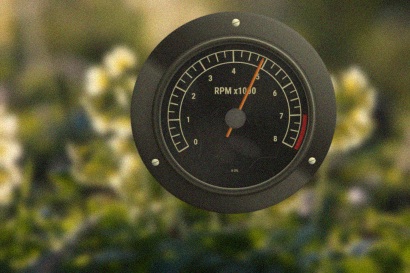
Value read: 4875rpm
